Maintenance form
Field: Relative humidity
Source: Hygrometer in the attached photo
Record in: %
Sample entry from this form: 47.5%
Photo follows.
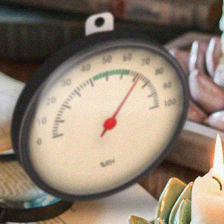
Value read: 70%
